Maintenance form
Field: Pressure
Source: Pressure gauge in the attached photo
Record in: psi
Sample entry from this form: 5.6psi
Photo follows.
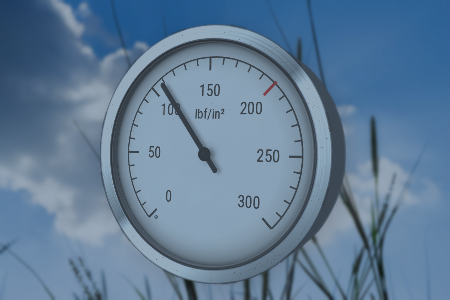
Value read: 110psi
